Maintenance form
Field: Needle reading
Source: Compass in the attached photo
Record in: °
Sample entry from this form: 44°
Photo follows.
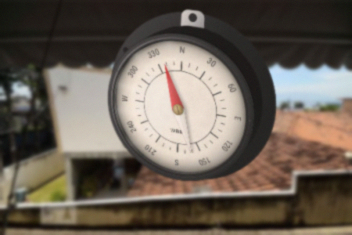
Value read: 340°
